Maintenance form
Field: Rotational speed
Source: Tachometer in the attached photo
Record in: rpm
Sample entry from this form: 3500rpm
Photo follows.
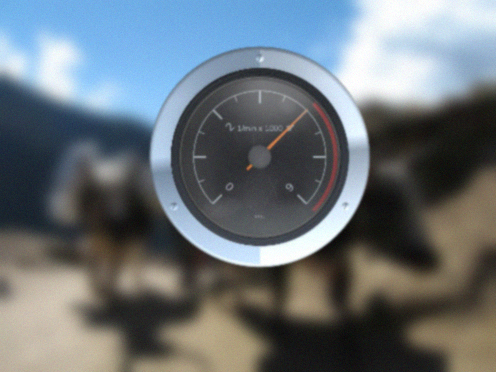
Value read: 4000rpm
